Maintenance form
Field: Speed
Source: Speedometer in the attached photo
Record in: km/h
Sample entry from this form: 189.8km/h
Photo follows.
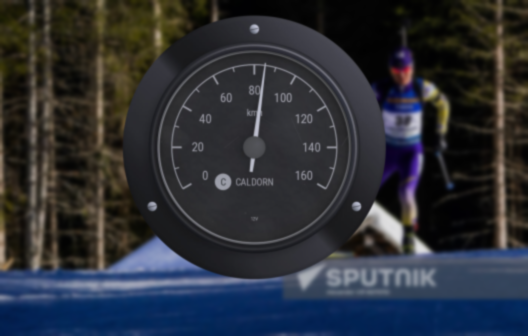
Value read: 85km/h
